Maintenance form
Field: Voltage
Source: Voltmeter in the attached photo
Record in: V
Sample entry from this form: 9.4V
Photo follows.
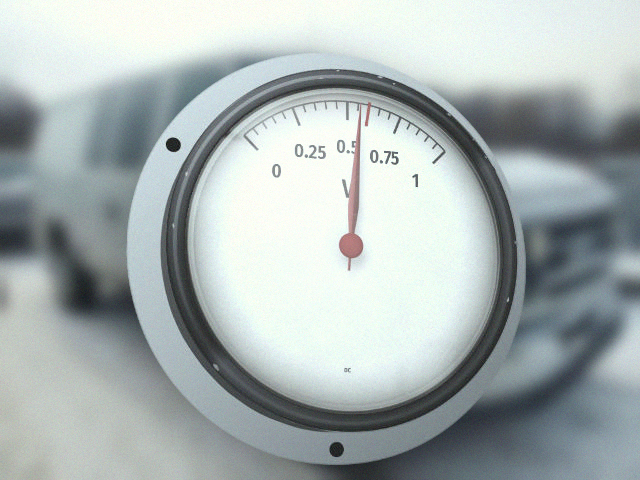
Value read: 0.55V
